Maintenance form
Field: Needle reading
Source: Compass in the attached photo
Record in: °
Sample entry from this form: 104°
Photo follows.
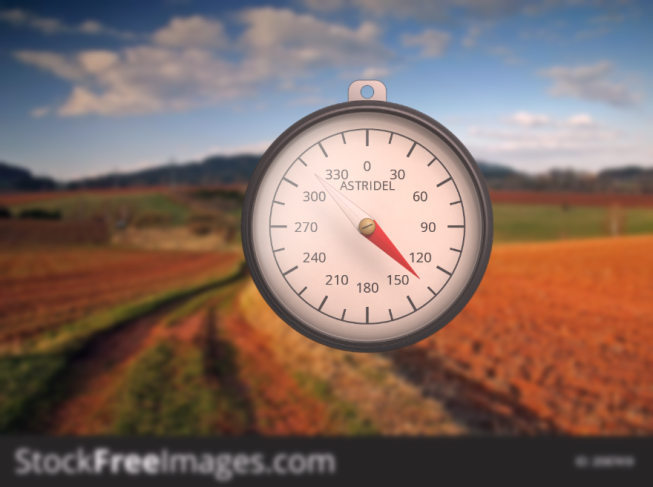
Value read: 135°
